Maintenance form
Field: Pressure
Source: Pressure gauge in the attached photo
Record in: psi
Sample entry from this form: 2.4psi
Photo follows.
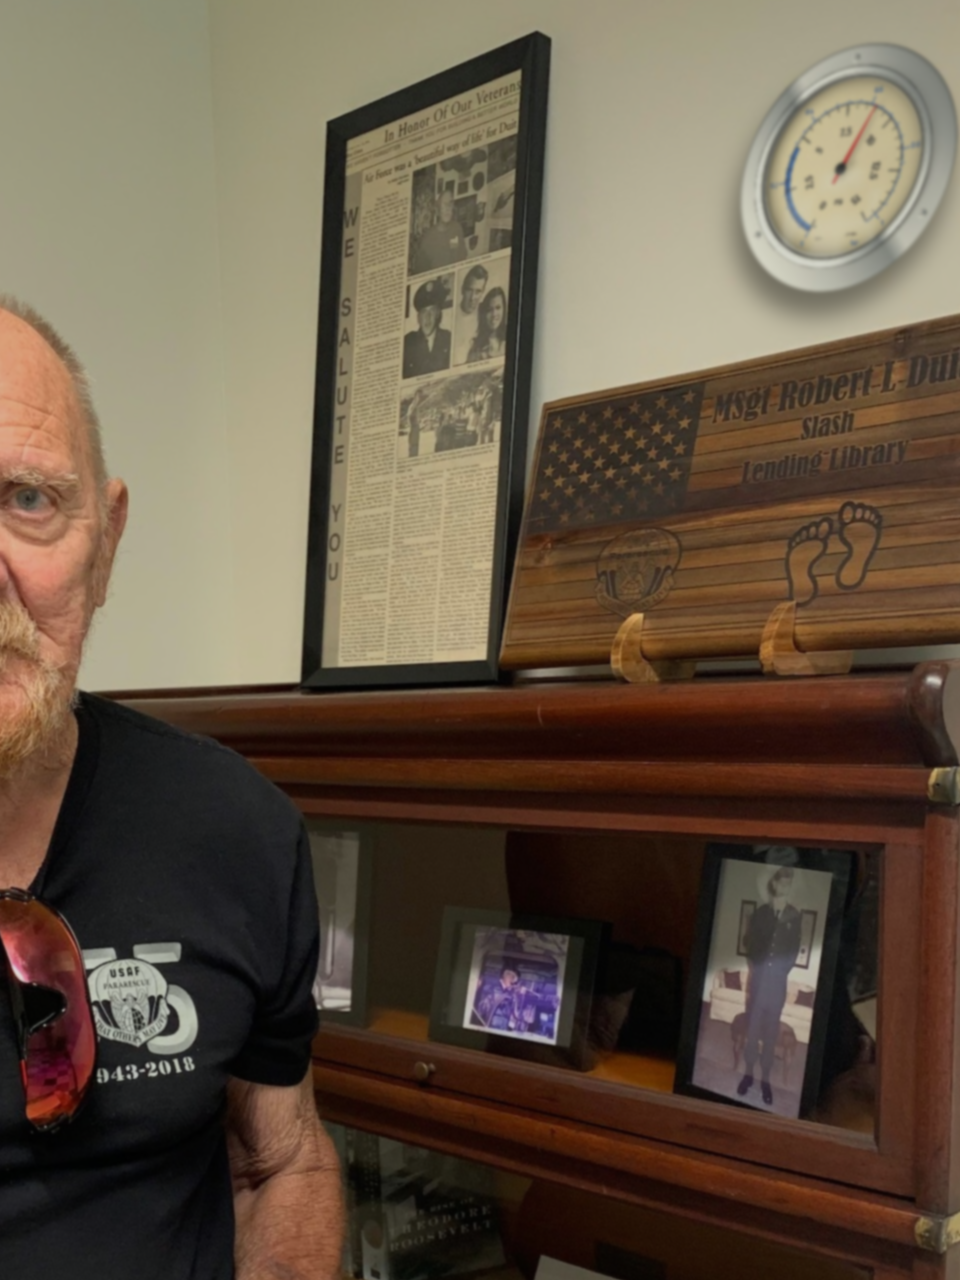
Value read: 9psi
